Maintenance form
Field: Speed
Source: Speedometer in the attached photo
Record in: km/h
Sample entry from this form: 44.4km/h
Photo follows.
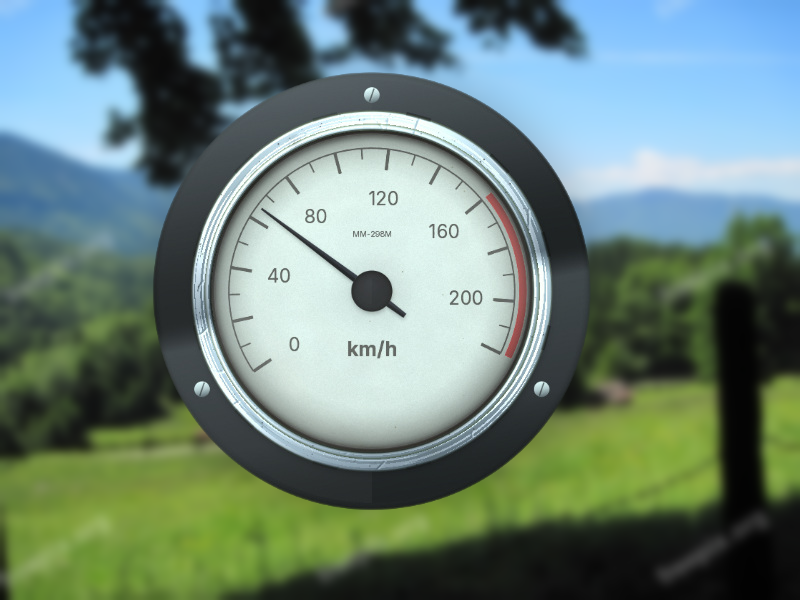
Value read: 65km/h
